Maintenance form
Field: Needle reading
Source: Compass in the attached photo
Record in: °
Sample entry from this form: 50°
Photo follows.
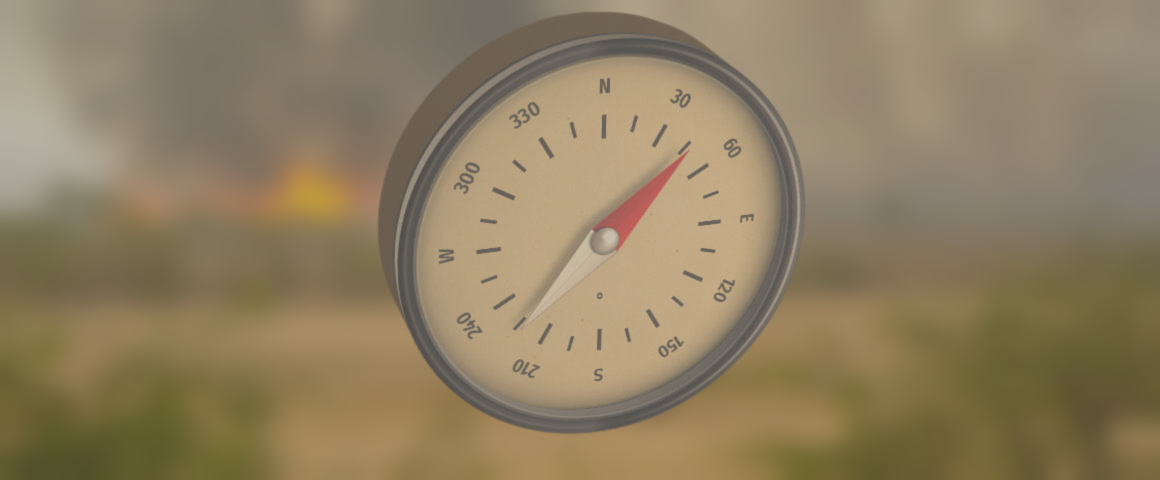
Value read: 45°
